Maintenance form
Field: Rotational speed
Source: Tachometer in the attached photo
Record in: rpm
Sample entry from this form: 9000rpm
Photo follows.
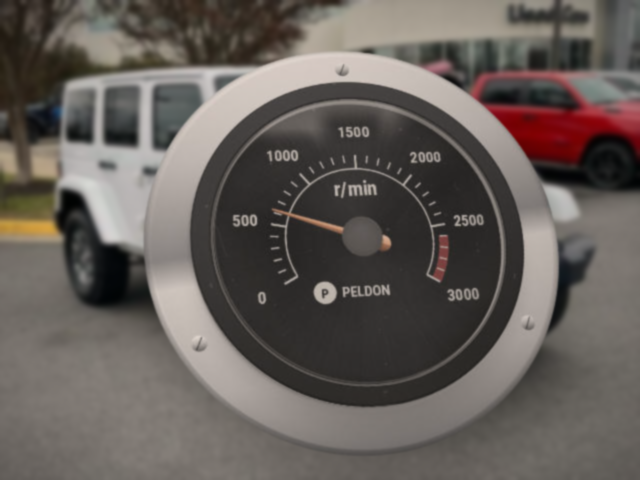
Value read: 600rpm
